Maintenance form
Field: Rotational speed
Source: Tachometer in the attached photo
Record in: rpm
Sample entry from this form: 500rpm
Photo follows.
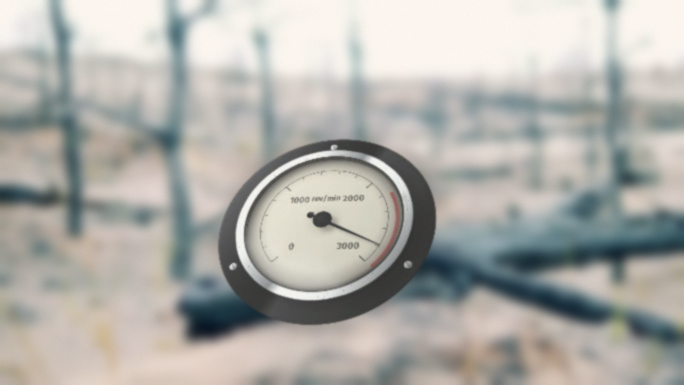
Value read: 2800rpm
